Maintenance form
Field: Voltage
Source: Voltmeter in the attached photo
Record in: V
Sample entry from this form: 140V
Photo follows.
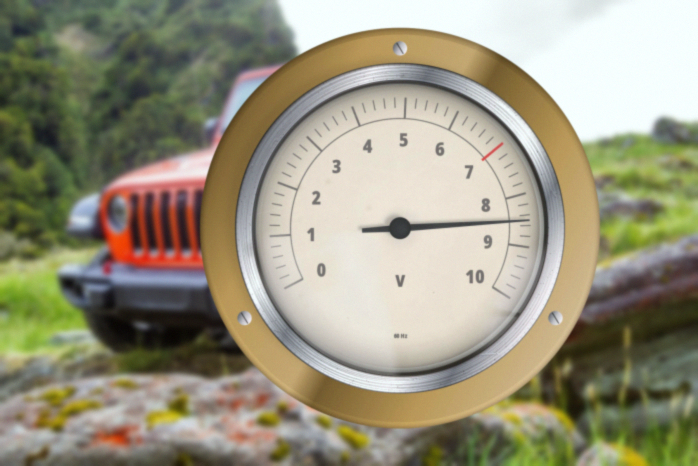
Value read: 8.5V
